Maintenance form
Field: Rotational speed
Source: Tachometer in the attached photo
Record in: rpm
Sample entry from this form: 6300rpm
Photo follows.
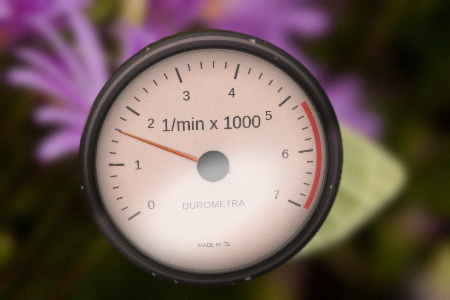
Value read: 1600rpm
